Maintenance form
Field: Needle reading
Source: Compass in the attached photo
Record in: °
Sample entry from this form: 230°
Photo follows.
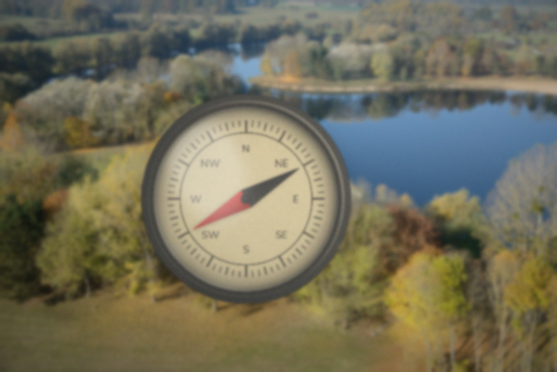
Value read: 240°
